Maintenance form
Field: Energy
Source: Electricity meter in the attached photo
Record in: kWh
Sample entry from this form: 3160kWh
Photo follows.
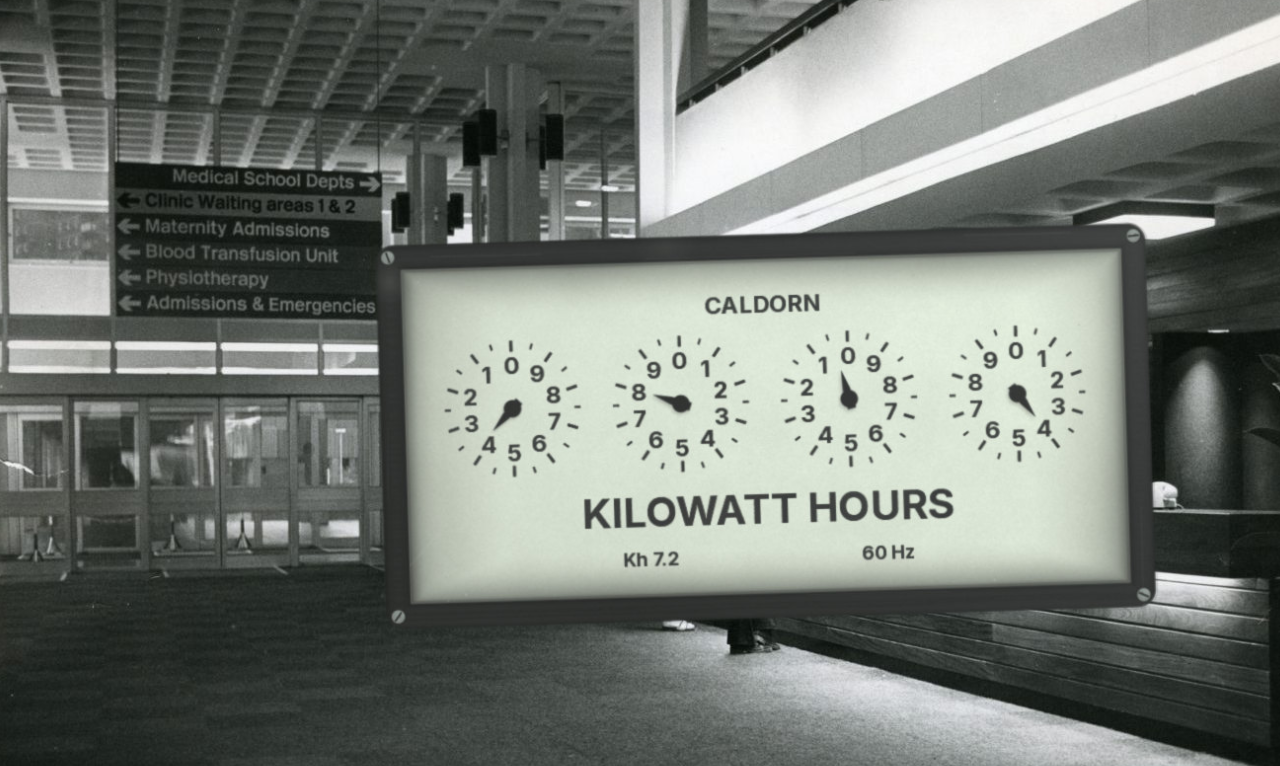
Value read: 3804kWh
